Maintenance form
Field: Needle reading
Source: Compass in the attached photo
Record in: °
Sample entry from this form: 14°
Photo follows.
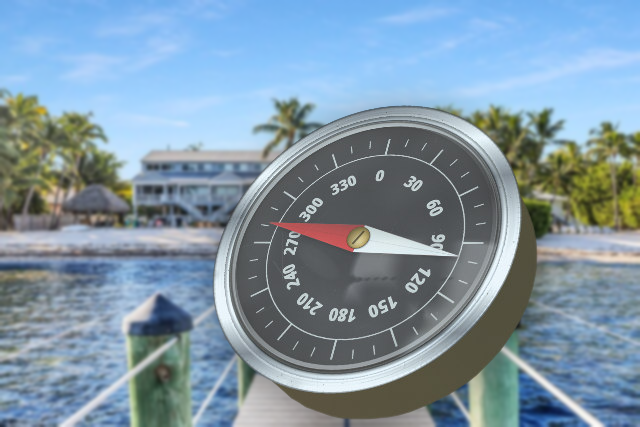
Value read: 280°
